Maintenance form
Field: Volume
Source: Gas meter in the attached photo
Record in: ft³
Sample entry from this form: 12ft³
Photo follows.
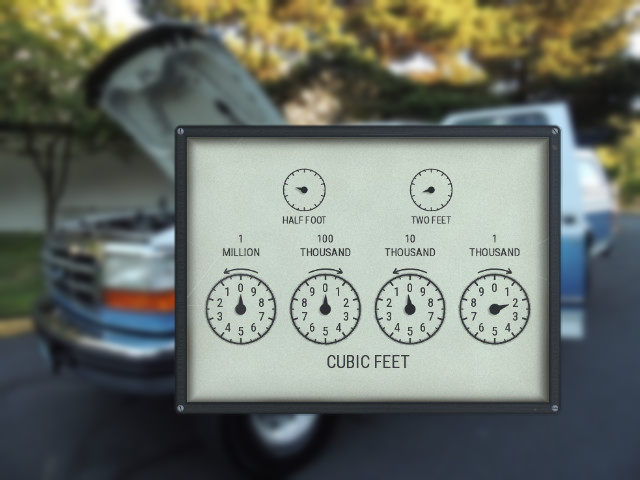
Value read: 200ft³
